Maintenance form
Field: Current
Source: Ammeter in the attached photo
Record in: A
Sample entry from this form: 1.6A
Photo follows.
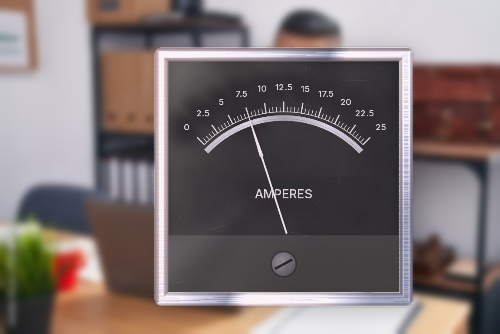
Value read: 7.5A
